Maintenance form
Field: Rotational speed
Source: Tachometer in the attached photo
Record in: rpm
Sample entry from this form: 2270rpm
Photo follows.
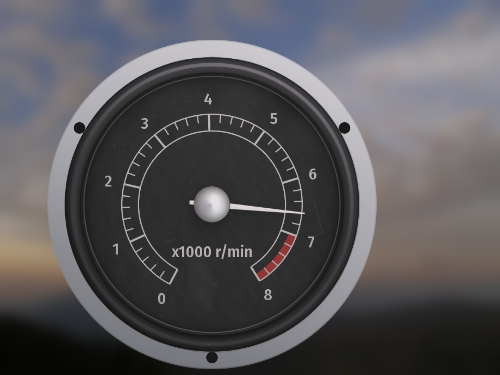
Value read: 6600rpm
